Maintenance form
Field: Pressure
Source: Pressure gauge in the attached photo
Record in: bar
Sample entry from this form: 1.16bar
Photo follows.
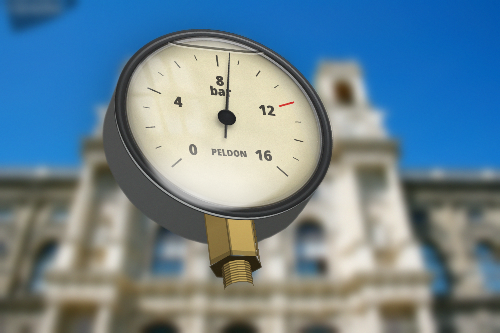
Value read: 8.5bar
